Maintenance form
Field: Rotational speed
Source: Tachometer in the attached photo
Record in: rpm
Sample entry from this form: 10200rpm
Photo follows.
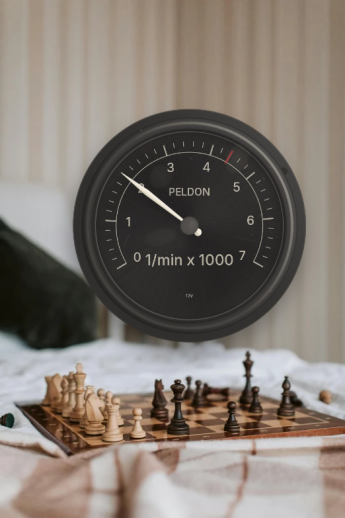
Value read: 2000rpm
